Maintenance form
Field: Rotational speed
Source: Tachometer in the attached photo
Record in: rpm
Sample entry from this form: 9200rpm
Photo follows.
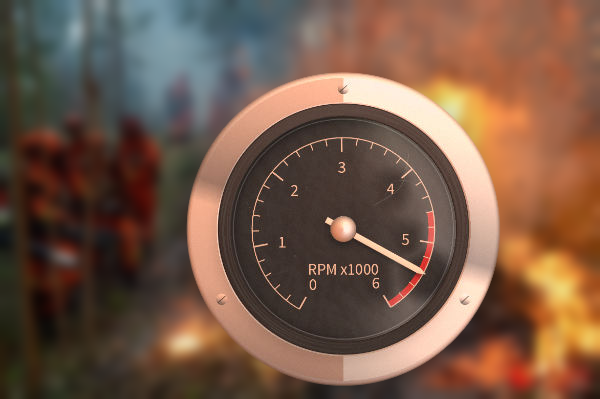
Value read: 5400rpm
